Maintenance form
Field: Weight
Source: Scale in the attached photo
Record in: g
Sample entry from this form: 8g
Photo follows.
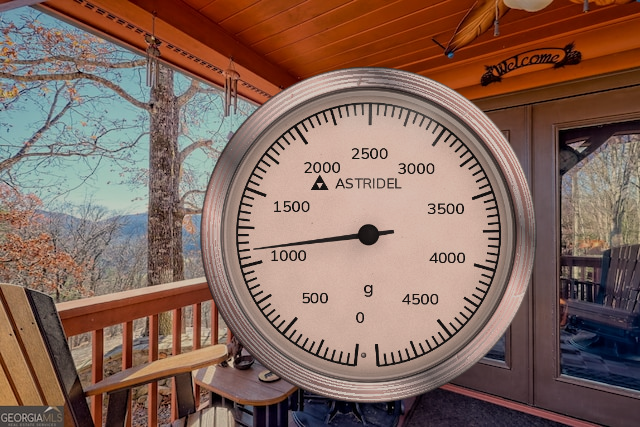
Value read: 1100g
